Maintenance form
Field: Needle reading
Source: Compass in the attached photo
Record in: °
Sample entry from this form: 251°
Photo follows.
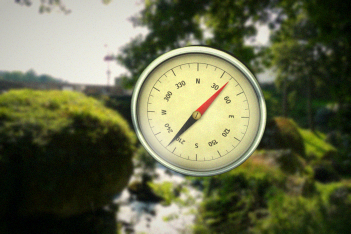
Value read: 40°
